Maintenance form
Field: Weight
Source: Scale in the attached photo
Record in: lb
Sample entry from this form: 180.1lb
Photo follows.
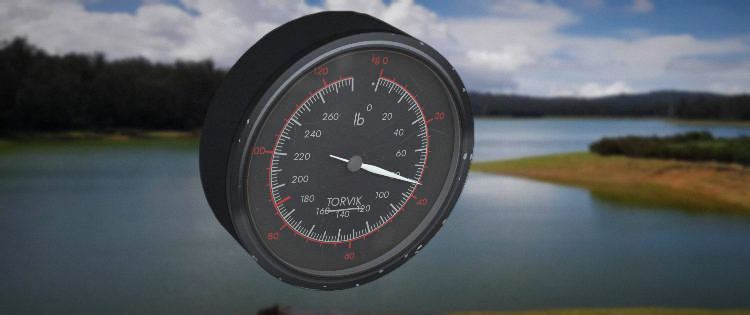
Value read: 80lb
